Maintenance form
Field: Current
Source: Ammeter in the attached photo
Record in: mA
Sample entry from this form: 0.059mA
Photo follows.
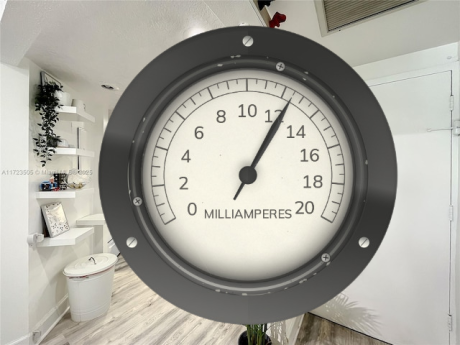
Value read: 12.5mA
